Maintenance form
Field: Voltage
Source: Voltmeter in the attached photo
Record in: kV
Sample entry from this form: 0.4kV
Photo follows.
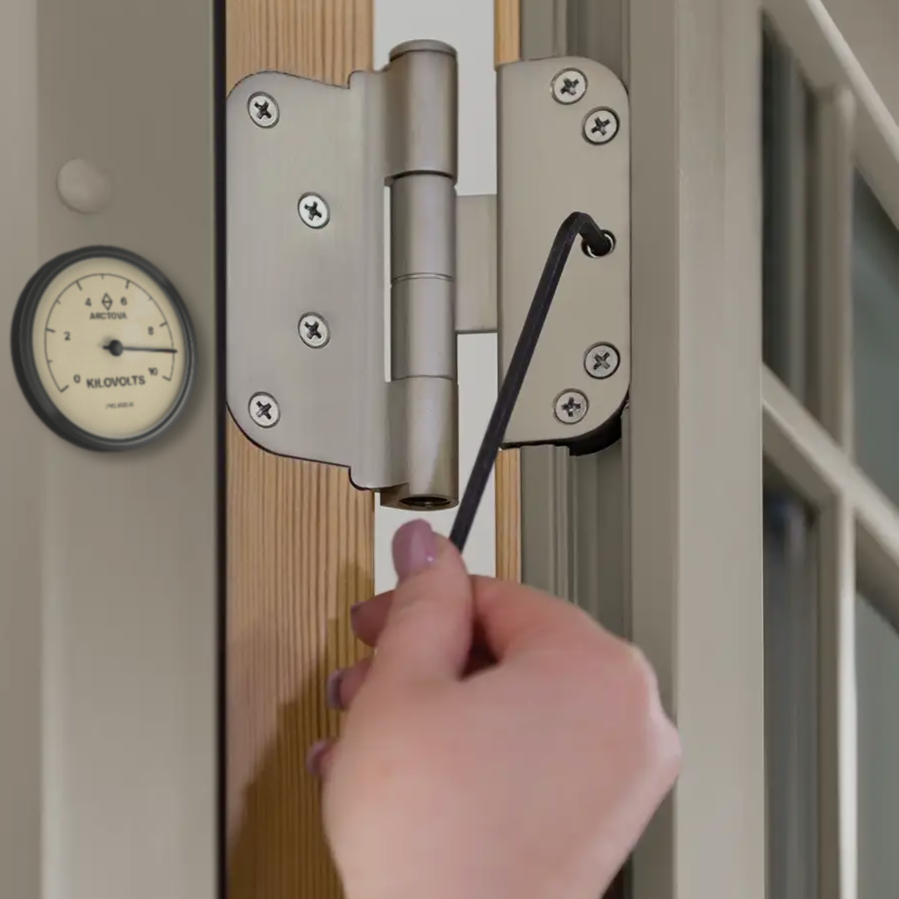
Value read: 9kV
